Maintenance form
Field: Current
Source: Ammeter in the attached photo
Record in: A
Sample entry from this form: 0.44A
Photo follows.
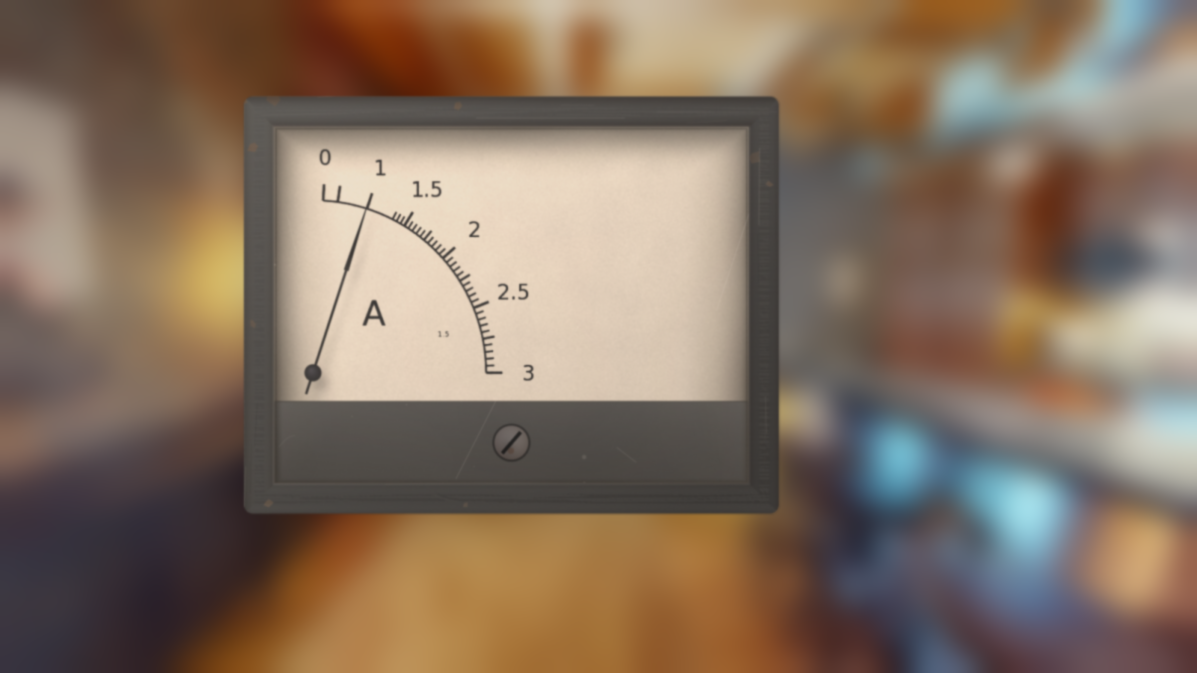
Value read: 1A
